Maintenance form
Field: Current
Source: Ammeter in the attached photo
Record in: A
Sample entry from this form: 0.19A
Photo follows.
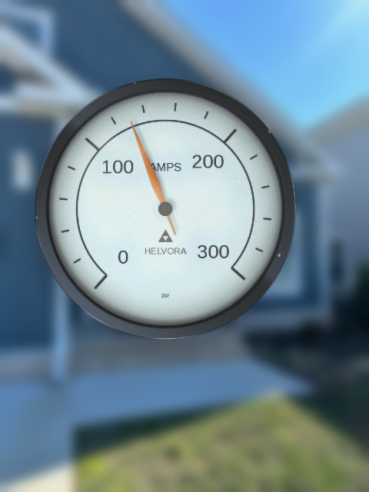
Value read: 130A
